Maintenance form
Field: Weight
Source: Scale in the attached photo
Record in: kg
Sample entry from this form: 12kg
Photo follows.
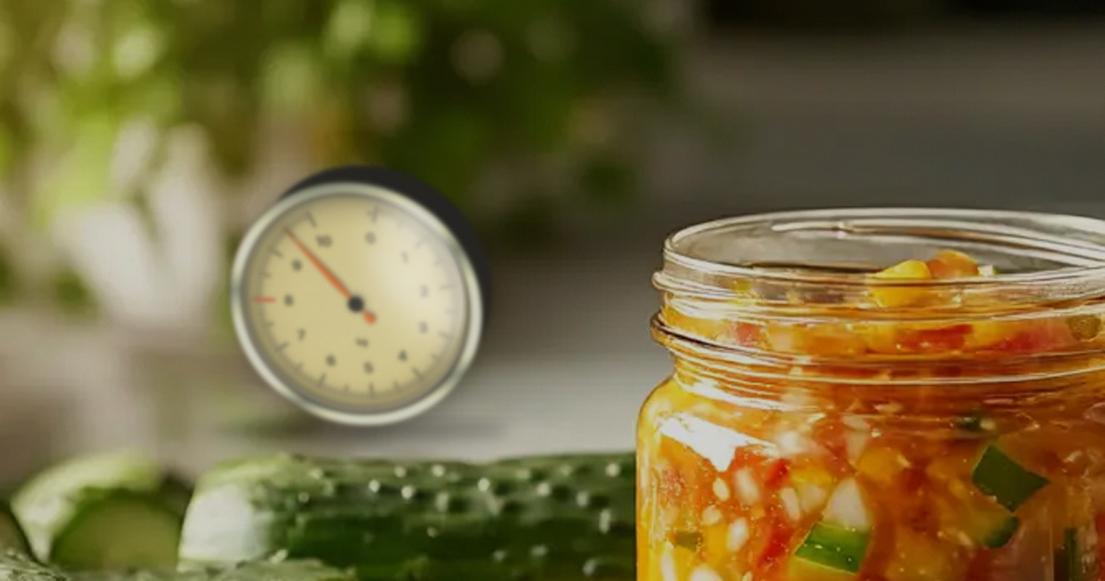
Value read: 9.5kg
